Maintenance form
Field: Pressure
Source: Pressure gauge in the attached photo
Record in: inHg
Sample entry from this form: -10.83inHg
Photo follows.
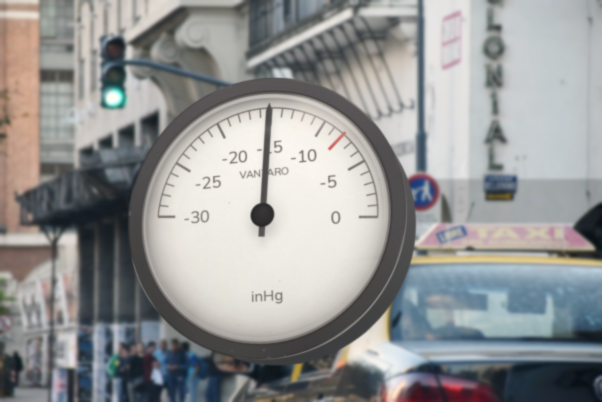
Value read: -15inHg
